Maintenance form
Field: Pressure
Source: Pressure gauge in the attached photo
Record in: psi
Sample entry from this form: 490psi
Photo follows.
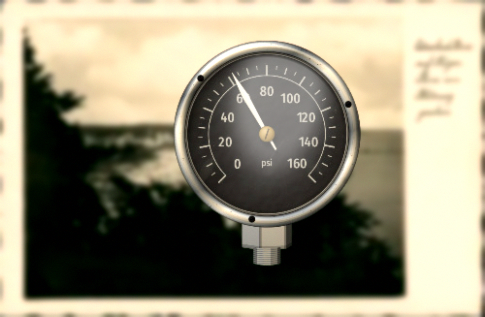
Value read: 62.5psi
